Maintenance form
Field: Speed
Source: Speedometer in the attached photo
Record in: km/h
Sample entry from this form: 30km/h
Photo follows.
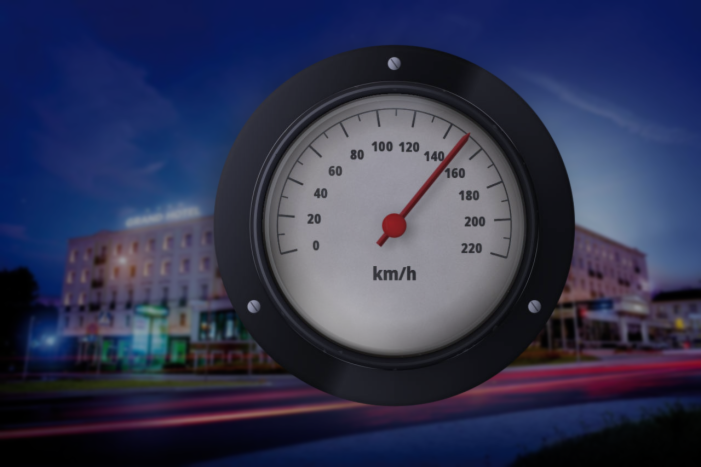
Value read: 150km/h
